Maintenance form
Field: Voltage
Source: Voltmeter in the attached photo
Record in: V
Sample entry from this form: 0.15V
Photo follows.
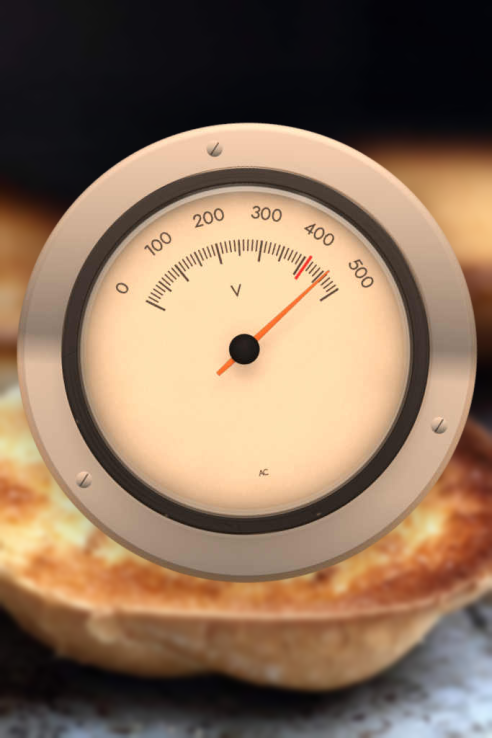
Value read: 460V
